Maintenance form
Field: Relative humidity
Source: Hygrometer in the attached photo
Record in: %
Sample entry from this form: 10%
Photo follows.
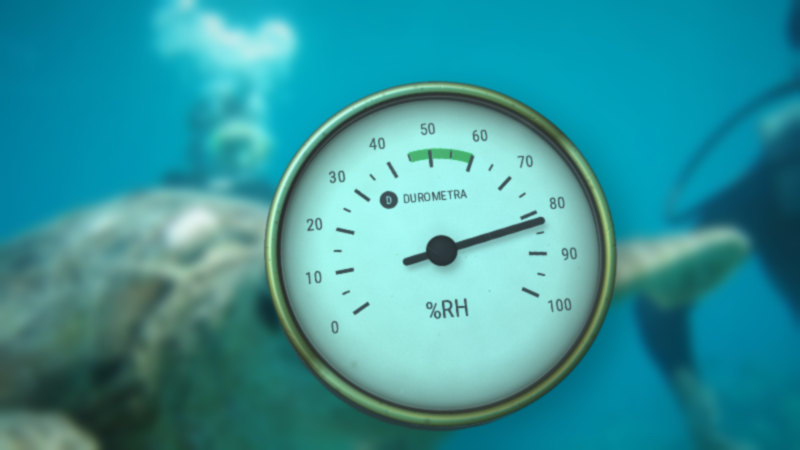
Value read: 82.5%
